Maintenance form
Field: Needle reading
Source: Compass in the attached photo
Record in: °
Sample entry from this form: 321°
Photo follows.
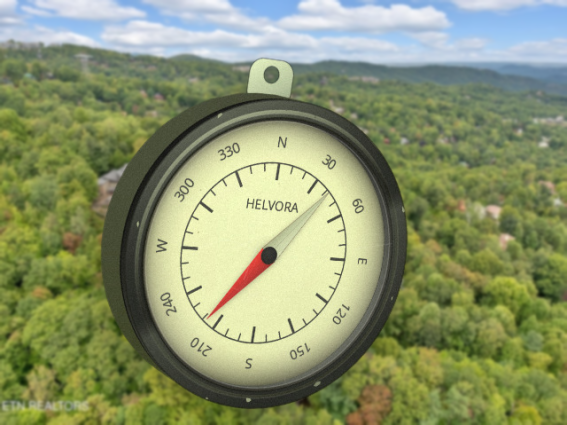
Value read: 220°
